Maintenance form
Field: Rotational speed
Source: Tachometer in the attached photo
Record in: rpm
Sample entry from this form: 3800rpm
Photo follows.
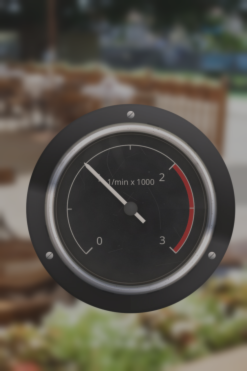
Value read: 1000rpm
